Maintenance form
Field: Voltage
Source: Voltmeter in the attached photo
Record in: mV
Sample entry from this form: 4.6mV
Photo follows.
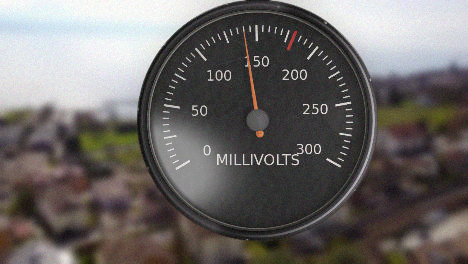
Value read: 140mV
